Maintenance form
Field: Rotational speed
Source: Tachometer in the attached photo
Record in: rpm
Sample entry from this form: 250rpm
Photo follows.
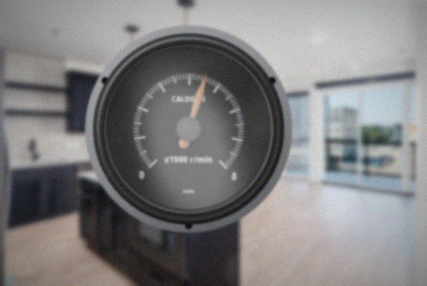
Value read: 4500rpm
